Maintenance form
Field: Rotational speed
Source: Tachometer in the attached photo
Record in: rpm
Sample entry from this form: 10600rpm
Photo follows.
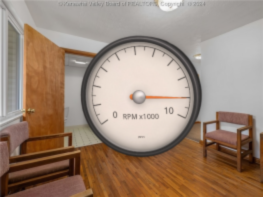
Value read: 9000rpm
